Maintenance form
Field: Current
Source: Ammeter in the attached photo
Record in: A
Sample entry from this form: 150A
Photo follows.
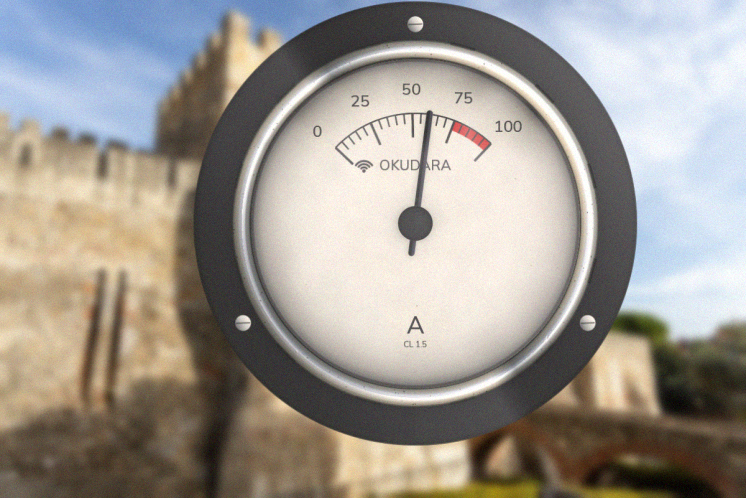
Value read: 60A
